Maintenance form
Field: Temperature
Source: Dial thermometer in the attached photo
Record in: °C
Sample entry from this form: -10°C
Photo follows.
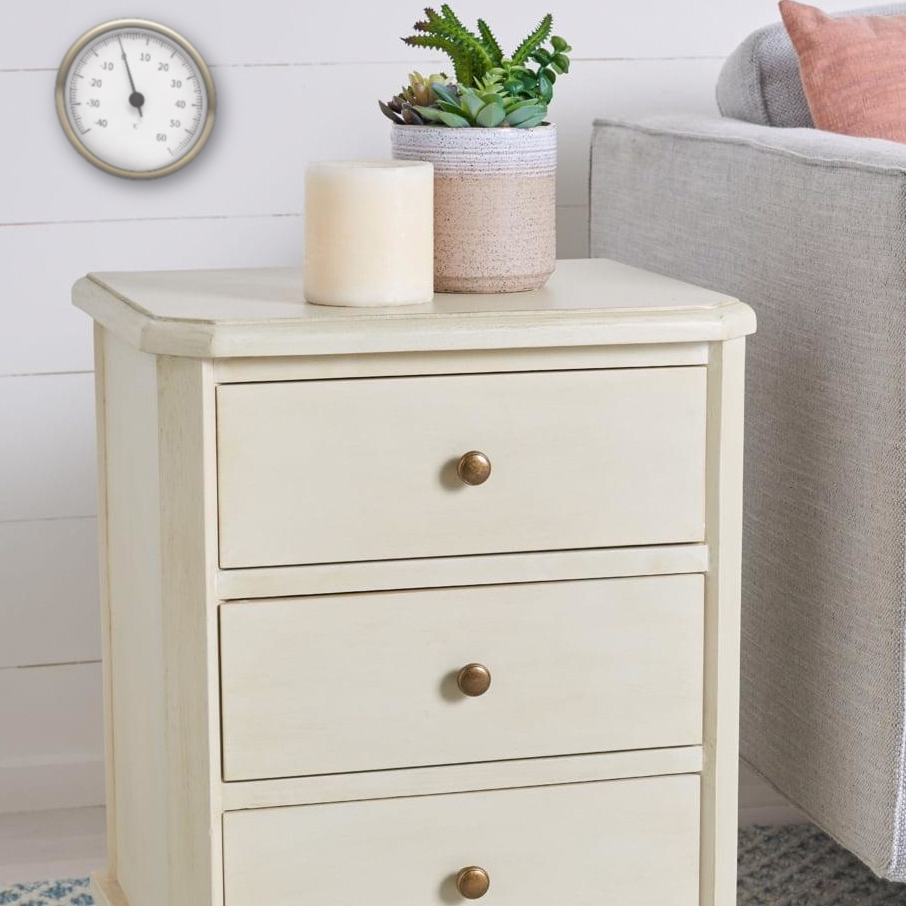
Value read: 0°C
